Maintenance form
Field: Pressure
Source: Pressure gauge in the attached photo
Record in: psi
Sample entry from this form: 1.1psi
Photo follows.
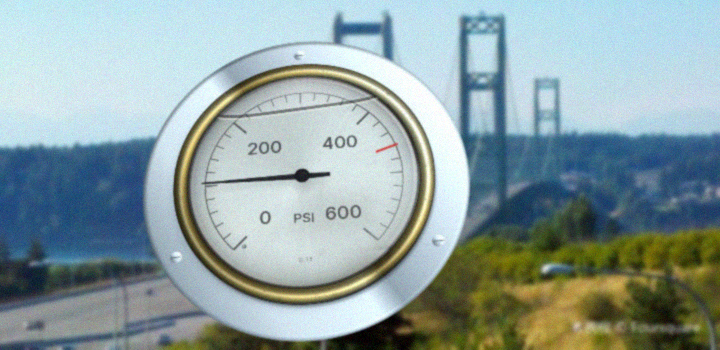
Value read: 100psi
